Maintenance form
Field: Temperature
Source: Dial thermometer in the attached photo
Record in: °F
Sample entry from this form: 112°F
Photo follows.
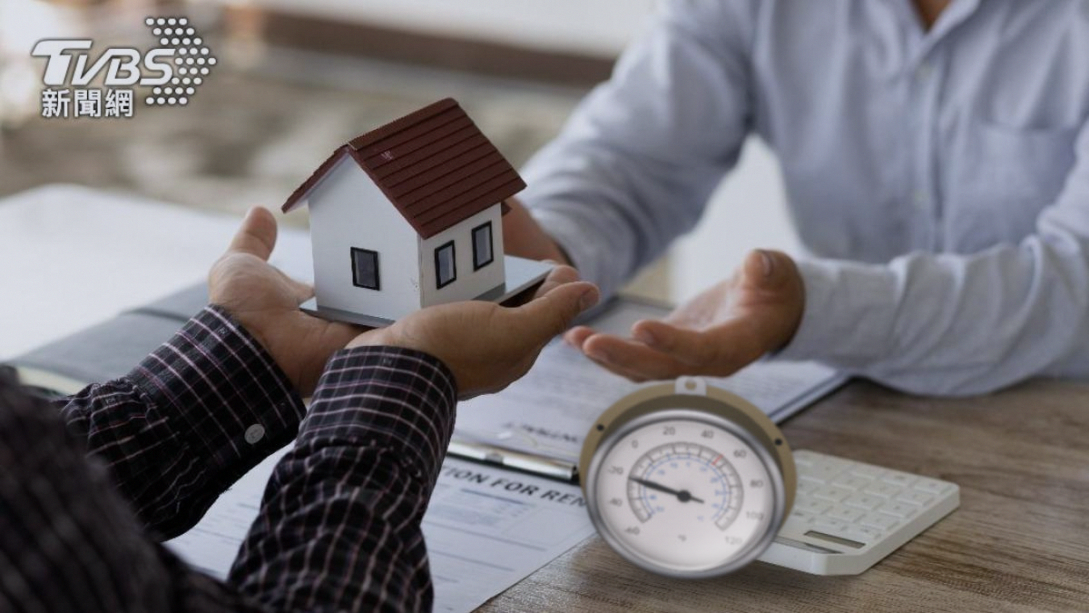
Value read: -20°F
